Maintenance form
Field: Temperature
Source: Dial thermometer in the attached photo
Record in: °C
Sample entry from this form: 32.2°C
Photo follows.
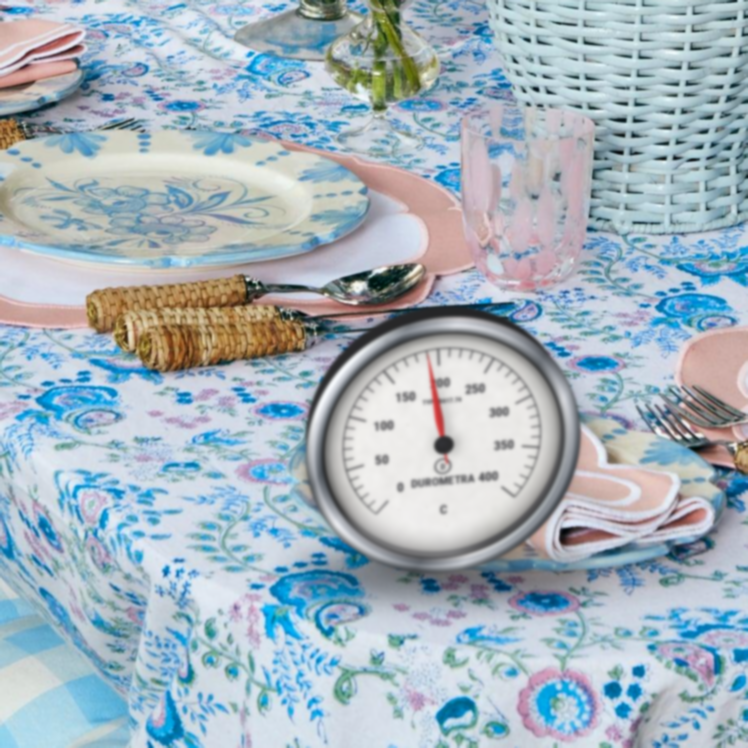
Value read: 190°C
